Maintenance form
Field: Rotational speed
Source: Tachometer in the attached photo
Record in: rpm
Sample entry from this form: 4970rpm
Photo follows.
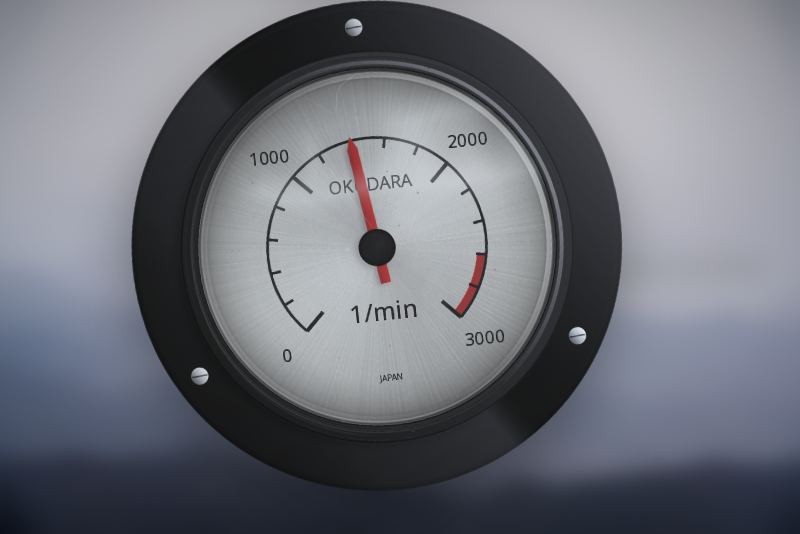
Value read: 1400rpm
